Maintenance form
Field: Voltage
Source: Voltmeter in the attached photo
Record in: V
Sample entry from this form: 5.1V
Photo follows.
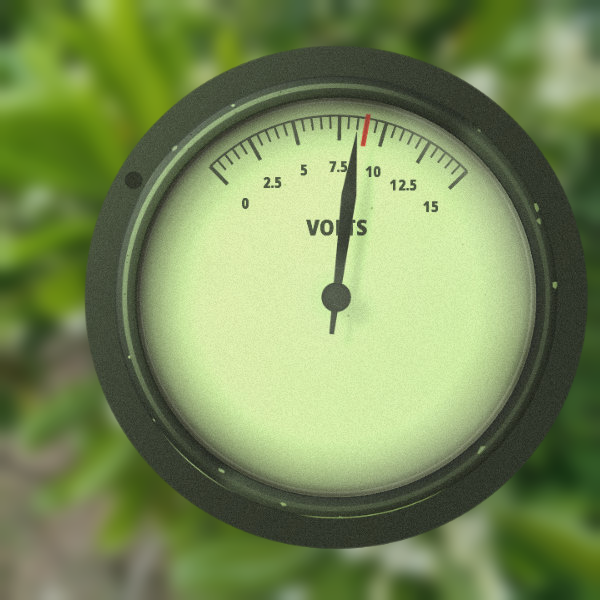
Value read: 8.5V
